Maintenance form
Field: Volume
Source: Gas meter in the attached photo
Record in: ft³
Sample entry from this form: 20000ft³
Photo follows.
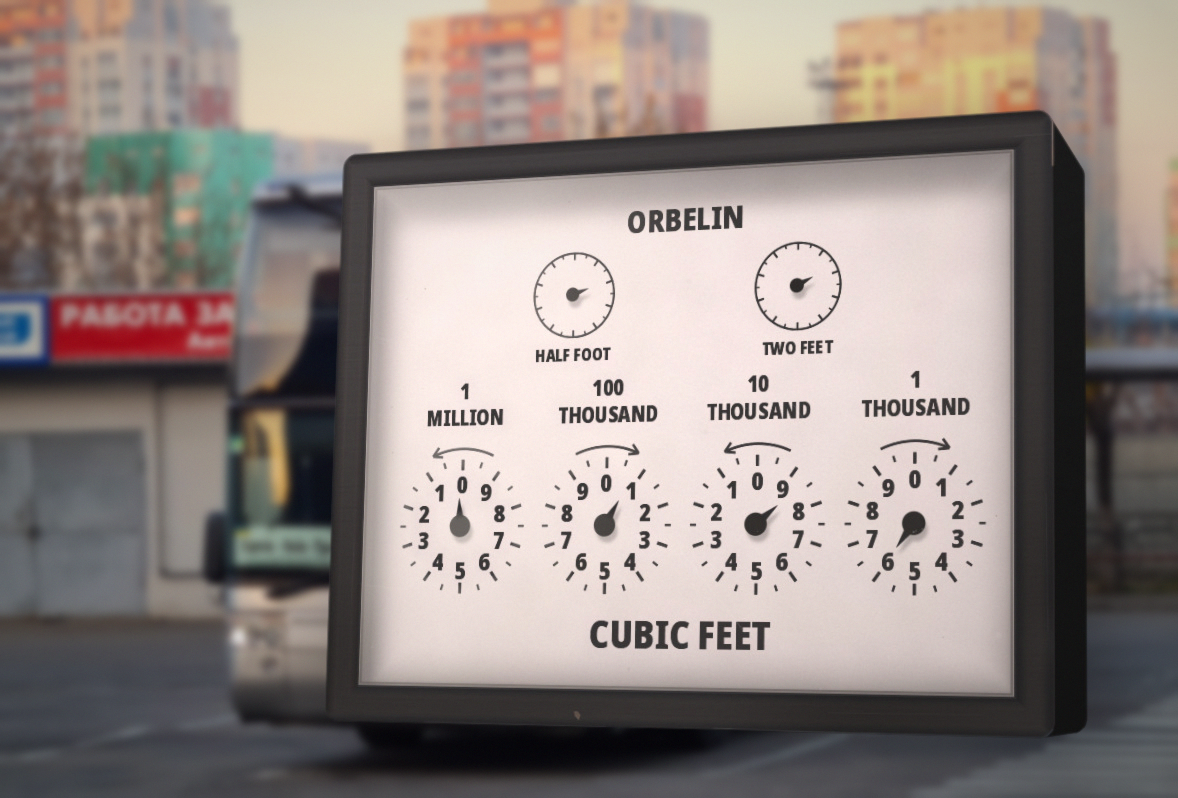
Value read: 8600ft³
